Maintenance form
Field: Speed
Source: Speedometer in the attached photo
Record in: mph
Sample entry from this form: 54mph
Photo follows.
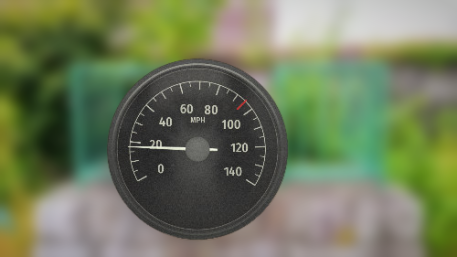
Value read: 17.5mph
